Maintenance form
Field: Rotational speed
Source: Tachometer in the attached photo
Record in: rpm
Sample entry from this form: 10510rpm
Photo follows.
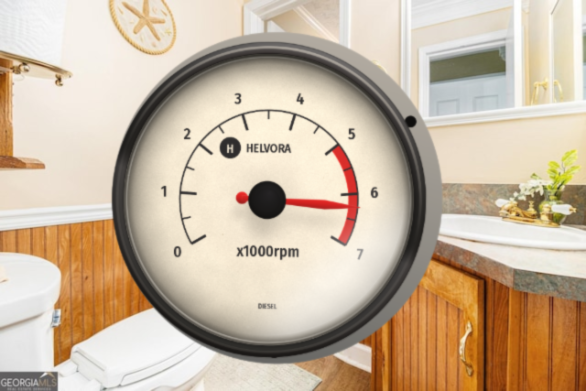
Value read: 6250rpm
